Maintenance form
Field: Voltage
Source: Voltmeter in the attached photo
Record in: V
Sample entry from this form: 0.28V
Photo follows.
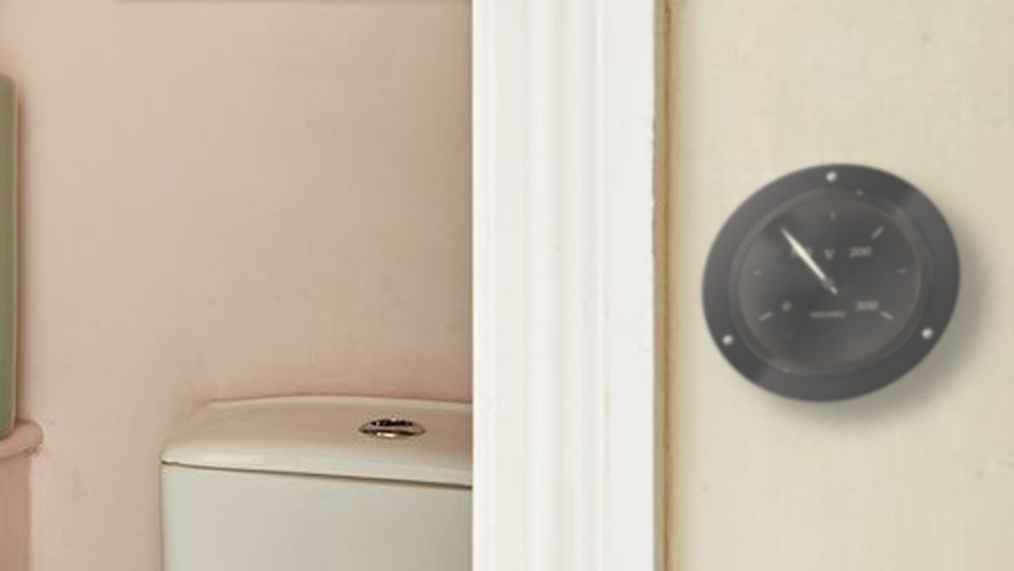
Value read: 100V
